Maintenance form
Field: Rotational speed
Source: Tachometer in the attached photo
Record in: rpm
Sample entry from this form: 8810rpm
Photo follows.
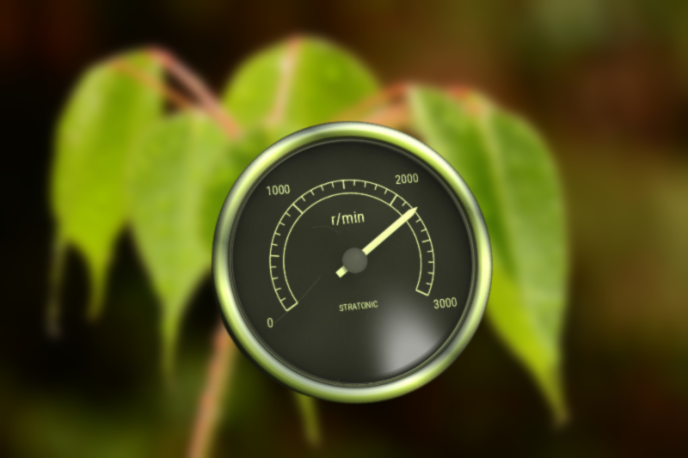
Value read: 2200rpm
